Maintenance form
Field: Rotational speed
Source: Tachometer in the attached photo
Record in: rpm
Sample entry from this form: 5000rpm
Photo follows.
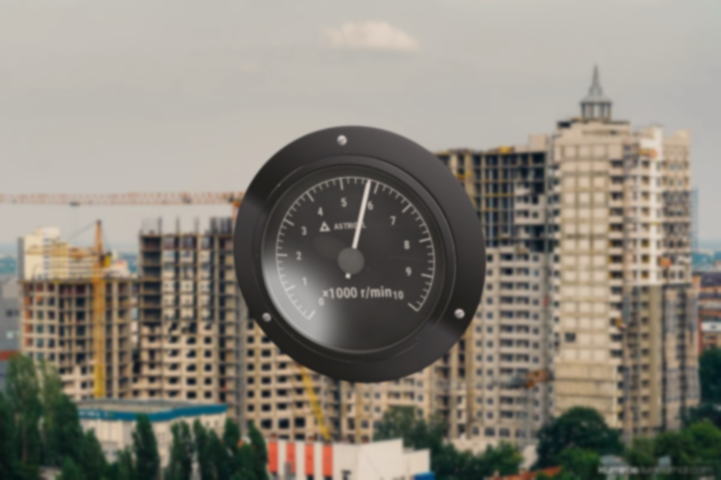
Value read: 5800rpm
